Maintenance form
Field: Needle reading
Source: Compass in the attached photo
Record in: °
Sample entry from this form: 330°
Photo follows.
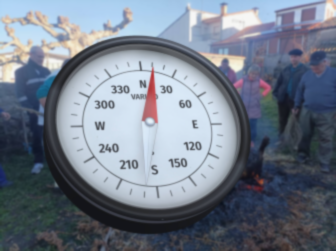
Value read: 10°
